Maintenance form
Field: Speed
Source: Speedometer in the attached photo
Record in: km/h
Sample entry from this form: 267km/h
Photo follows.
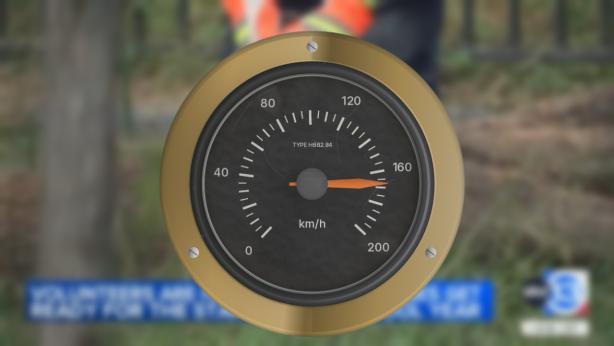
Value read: 167.5km/h
